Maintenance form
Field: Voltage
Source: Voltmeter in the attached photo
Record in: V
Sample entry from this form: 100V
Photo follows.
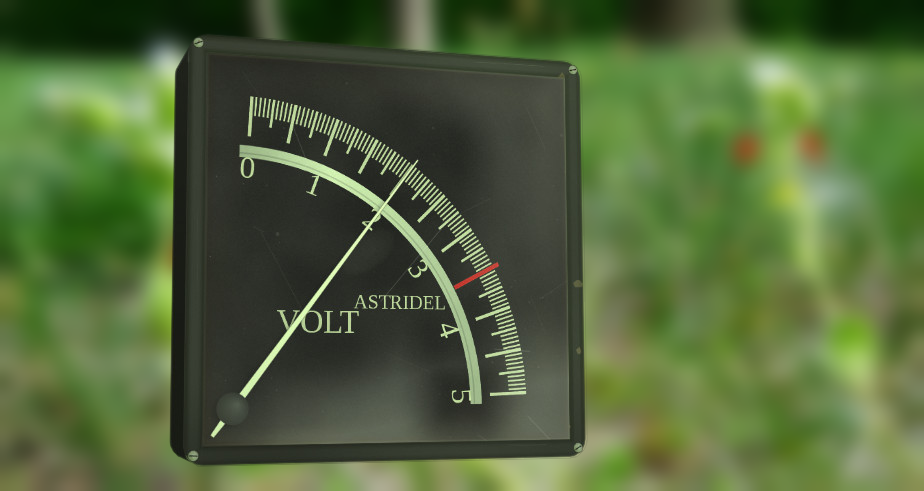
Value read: 2V
